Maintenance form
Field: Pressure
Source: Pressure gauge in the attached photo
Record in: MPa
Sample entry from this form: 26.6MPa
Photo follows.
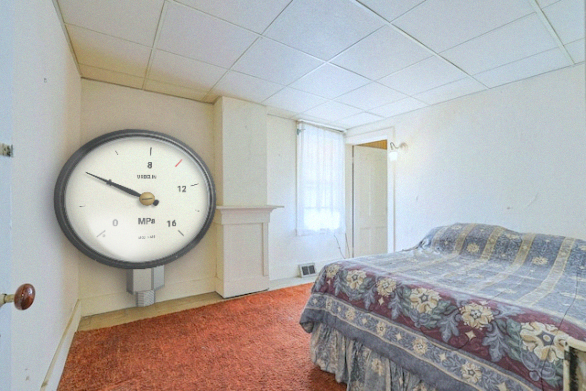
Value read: 4MPa
